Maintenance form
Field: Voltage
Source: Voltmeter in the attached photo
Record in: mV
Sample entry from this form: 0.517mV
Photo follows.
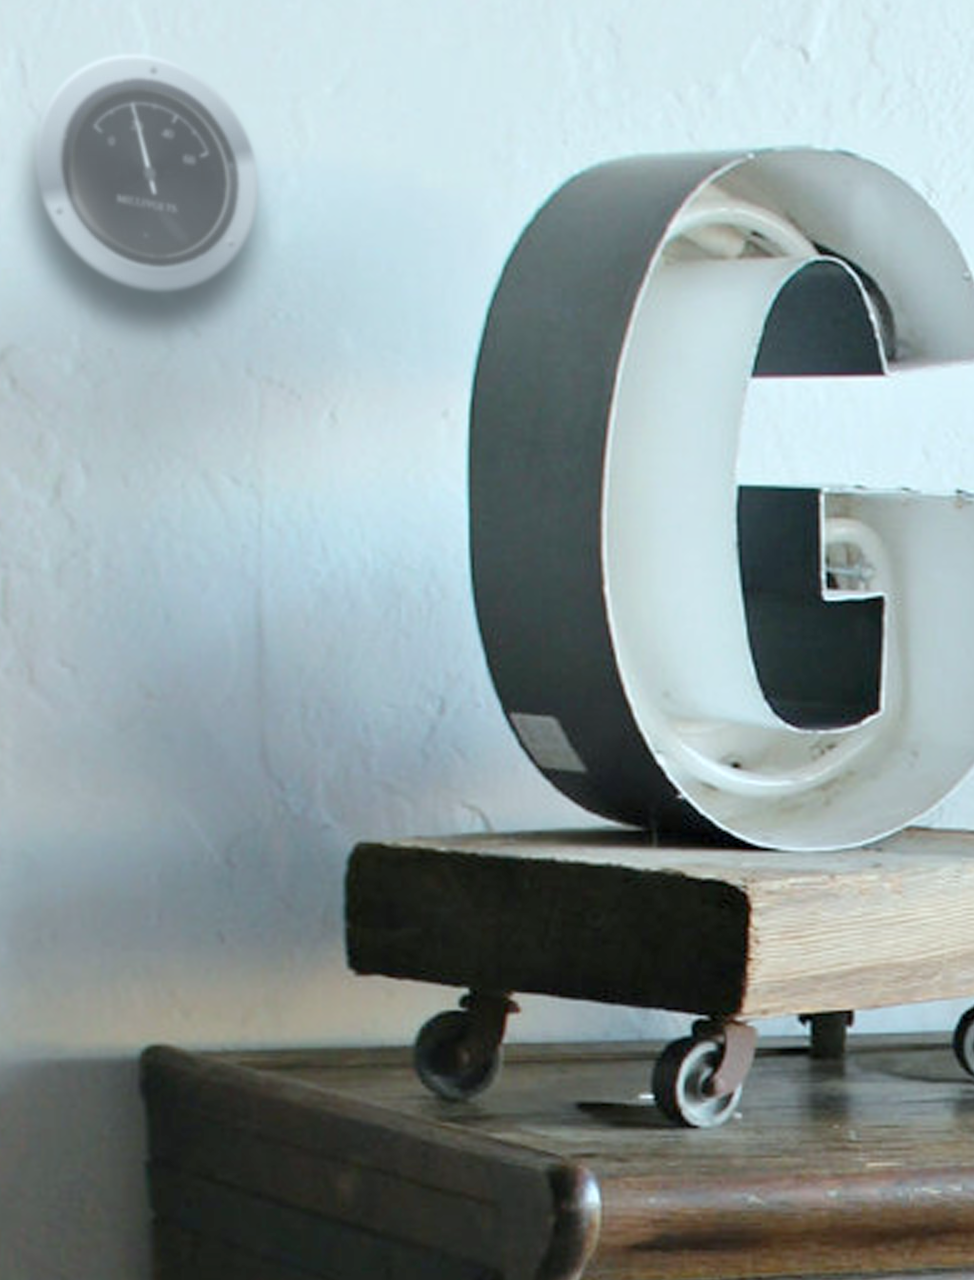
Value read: 20mV
